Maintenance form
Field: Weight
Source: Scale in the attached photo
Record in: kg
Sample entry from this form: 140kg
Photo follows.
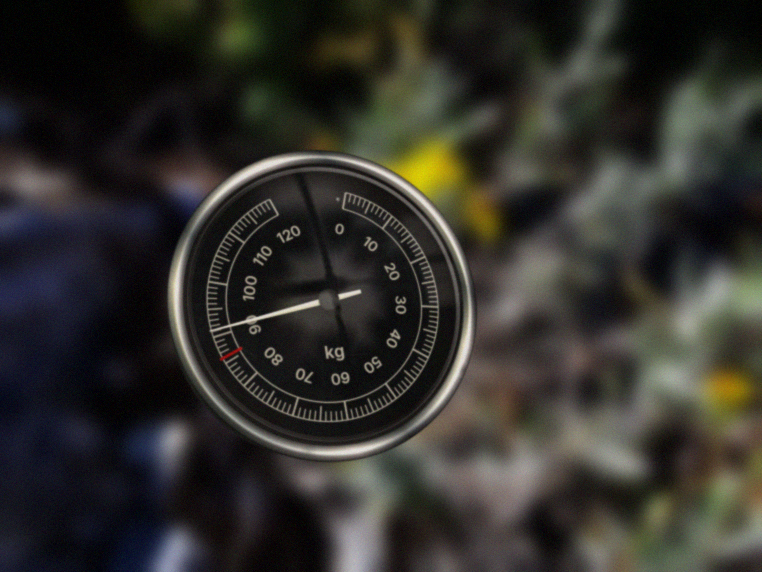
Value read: 91kg
